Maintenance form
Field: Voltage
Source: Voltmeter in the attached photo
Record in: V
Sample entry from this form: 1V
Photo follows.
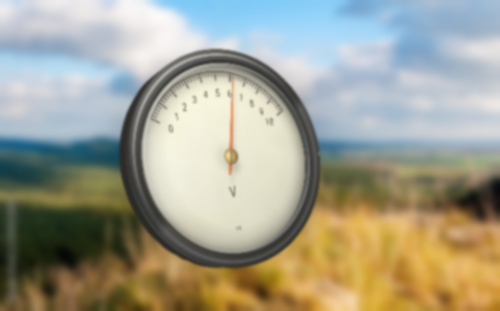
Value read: 6V
